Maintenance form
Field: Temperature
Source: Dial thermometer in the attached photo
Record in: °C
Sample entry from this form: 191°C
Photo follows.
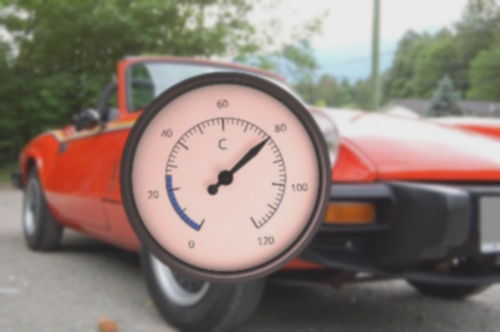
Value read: 80°C
